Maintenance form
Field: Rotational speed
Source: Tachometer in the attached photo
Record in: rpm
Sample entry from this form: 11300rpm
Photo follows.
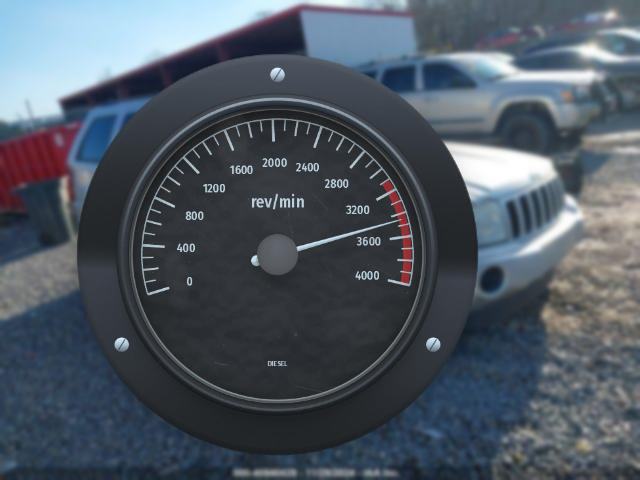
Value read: 3450rpm
